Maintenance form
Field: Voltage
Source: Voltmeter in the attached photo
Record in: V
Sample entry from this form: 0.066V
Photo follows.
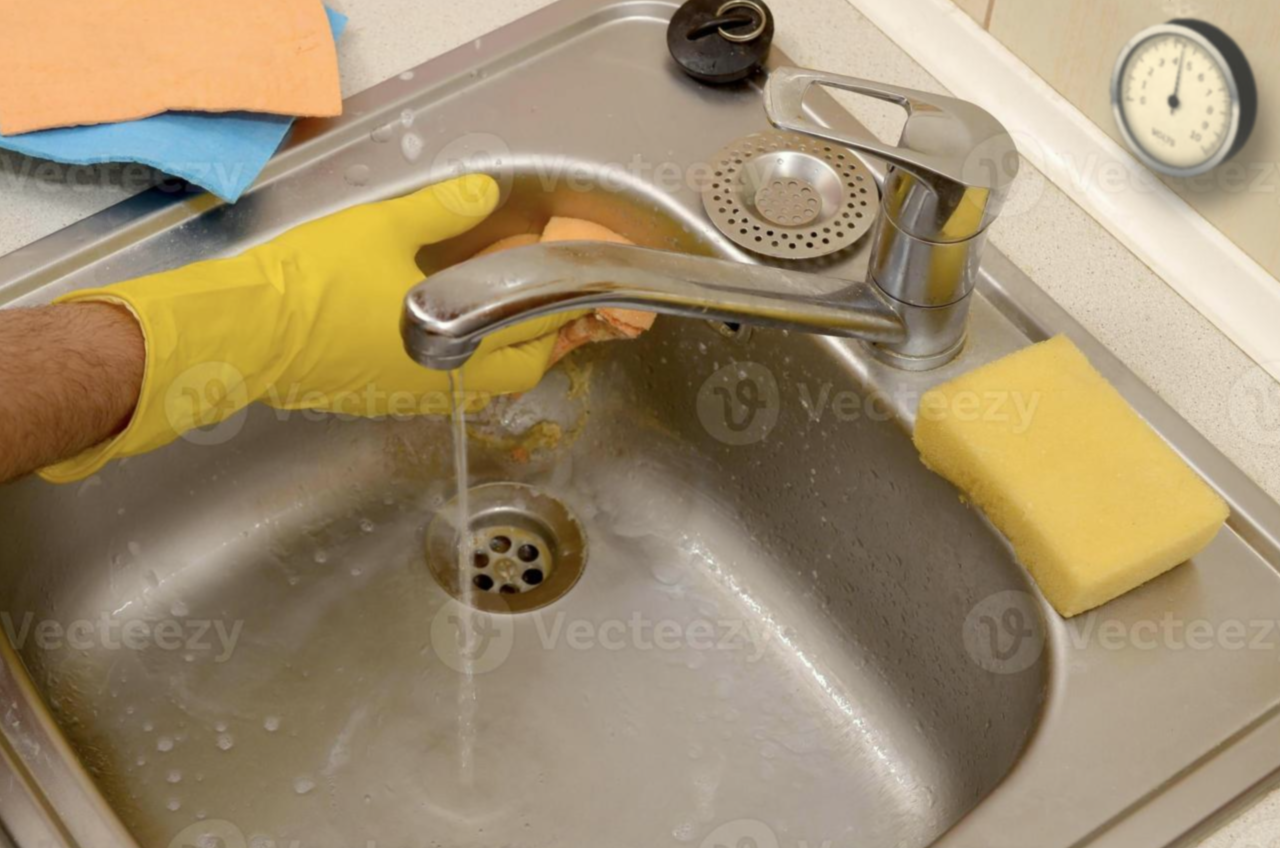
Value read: 4.5V
